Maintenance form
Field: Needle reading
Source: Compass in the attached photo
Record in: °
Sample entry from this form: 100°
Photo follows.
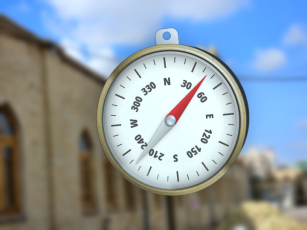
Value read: 45°
